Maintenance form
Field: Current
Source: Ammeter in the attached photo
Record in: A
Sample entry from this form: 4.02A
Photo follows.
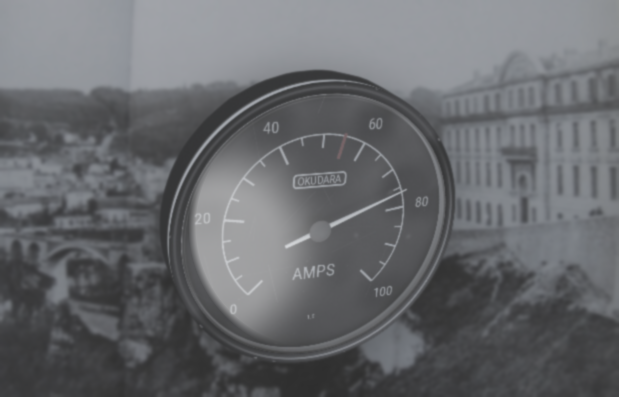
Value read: 75A
